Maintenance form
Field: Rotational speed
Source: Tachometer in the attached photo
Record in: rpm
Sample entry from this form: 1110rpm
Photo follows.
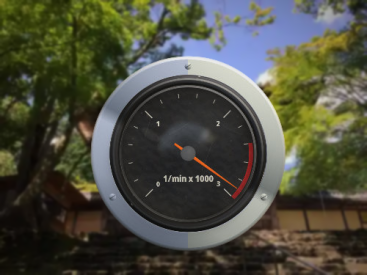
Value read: 2900rpm
